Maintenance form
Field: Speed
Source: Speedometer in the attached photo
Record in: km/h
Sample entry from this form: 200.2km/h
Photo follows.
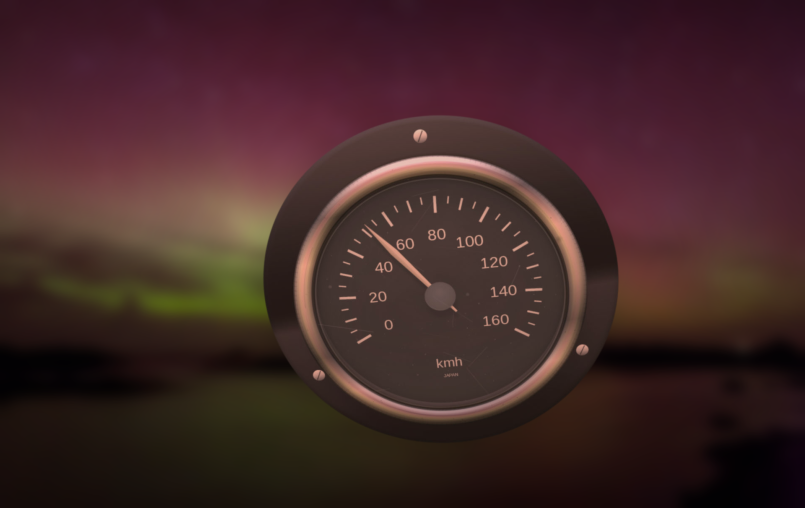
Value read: 52.5km/h
